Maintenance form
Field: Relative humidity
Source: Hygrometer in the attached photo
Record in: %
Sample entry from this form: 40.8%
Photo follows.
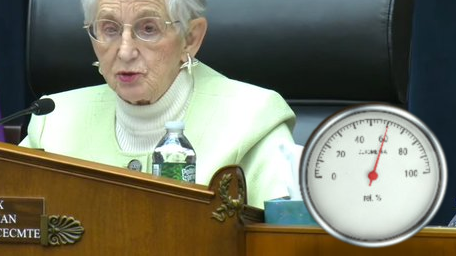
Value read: 60%
